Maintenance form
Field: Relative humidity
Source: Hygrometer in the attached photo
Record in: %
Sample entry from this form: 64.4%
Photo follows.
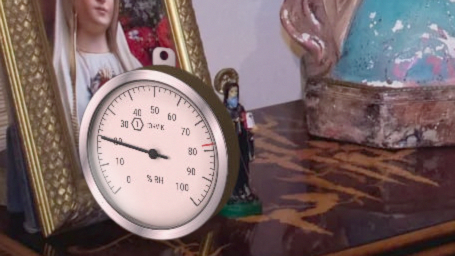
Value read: 20%
